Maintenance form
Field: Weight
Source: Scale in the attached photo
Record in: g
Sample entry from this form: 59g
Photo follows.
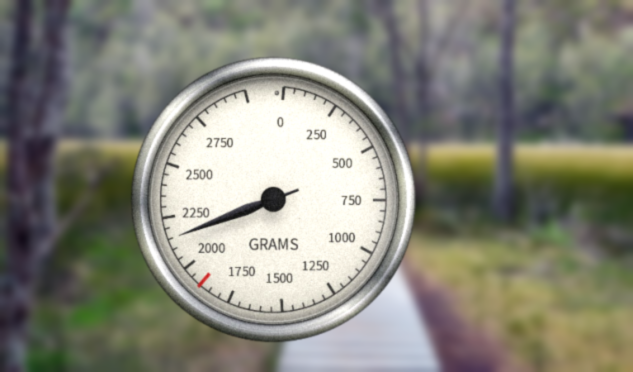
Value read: 2150g
